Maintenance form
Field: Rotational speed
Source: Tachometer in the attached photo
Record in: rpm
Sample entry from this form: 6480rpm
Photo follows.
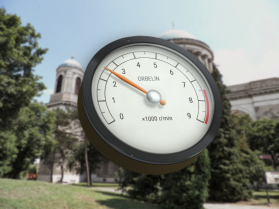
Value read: 2500rpm
